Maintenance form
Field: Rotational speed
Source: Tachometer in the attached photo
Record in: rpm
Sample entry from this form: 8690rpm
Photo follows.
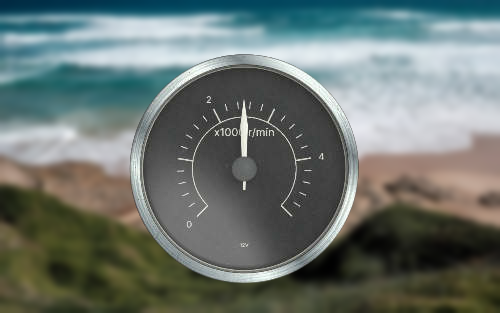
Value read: 2500rpm
